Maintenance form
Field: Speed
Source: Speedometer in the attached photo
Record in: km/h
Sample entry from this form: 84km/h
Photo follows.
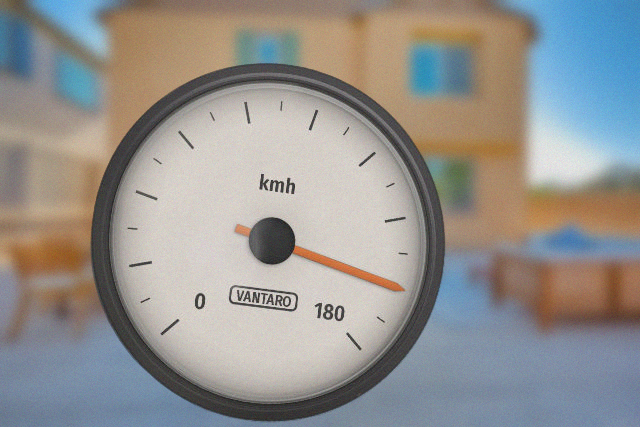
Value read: 160km/h
